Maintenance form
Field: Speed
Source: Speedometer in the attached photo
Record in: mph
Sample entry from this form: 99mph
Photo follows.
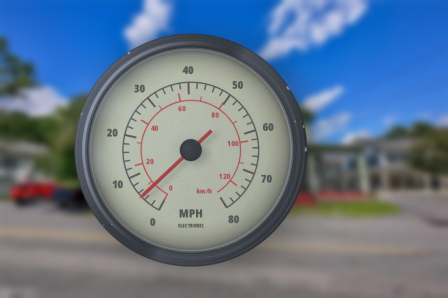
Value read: 5mph
